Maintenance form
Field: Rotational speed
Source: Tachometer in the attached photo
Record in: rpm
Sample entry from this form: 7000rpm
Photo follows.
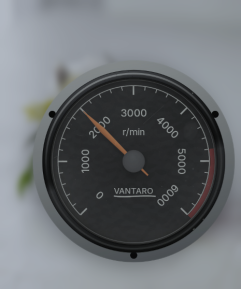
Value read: 2000rpm
